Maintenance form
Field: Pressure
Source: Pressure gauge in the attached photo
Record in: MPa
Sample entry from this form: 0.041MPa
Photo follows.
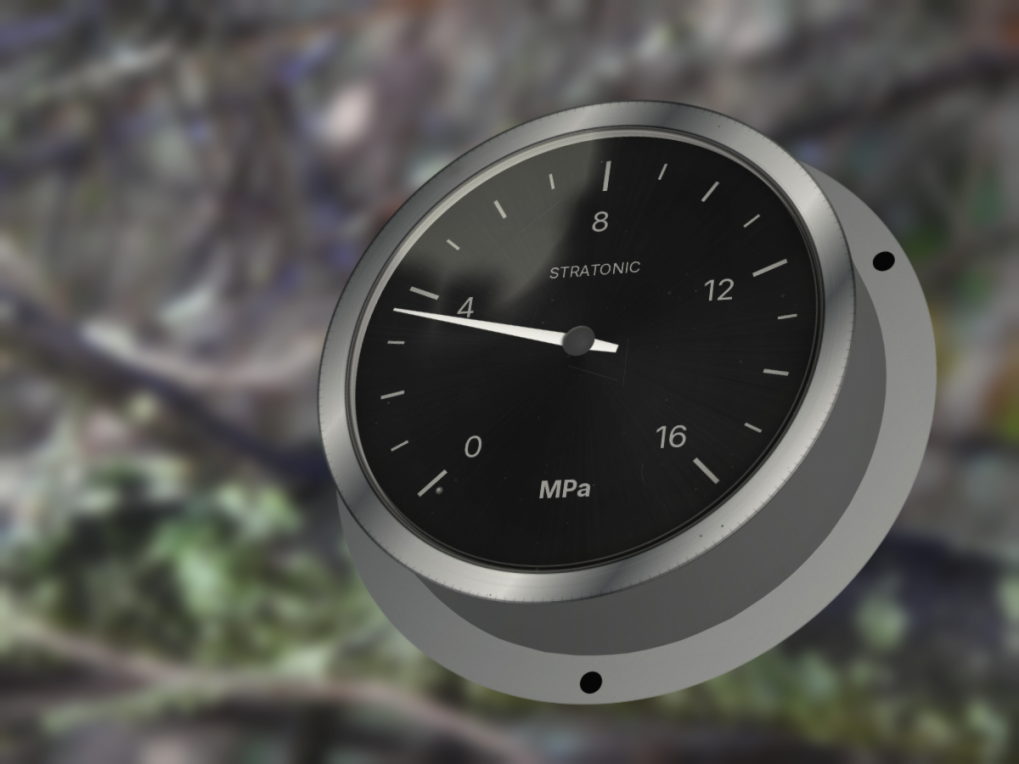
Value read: 3.5MPa
